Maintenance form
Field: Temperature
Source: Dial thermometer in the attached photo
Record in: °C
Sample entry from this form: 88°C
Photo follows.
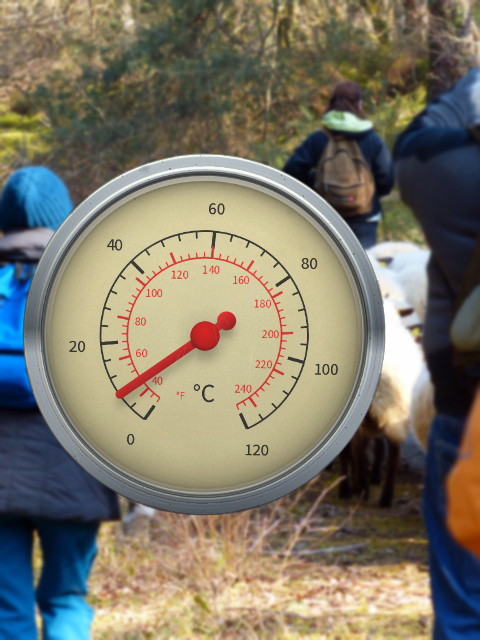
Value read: 8°C
